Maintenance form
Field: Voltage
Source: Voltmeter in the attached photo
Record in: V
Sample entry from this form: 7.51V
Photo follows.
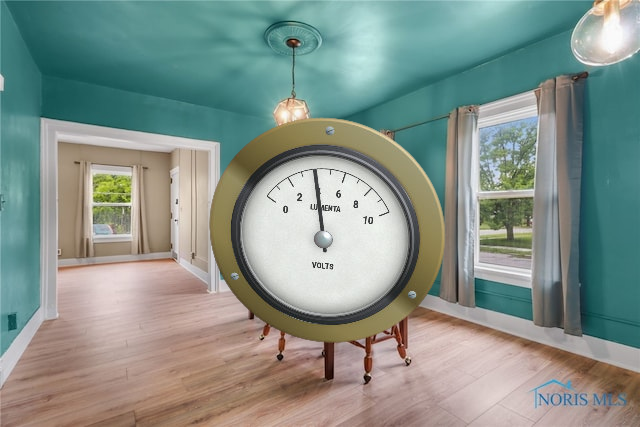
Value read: 4V
